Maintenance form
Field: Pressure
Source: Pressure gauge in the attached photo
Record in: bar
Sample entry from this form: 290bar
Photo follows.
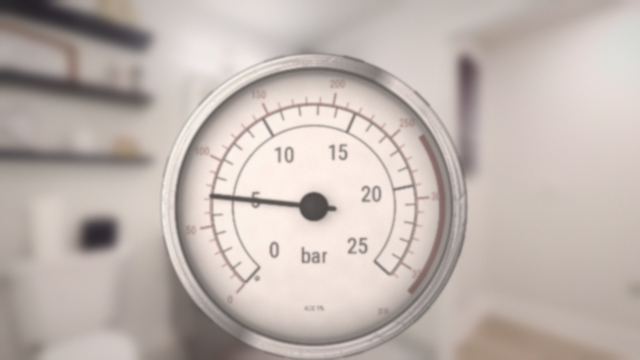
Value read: 5bar
